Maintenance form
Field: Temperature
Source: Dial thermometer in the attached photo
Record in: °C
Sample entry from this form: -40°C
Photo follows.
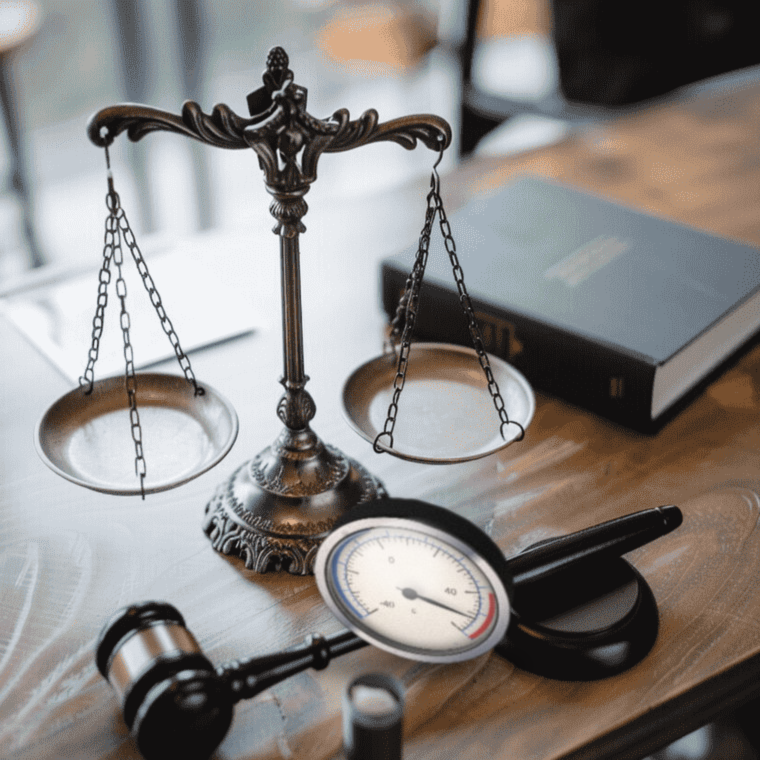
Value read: 50°C
